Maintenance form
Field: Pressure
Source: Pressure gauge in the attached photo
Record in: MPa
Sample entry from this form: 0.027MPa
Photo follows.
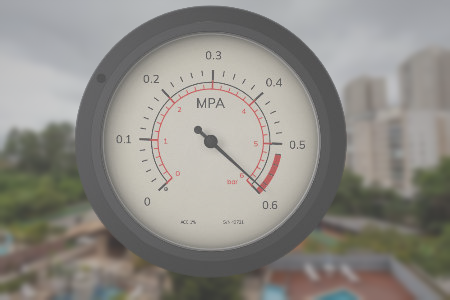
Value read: 0.59MPa
